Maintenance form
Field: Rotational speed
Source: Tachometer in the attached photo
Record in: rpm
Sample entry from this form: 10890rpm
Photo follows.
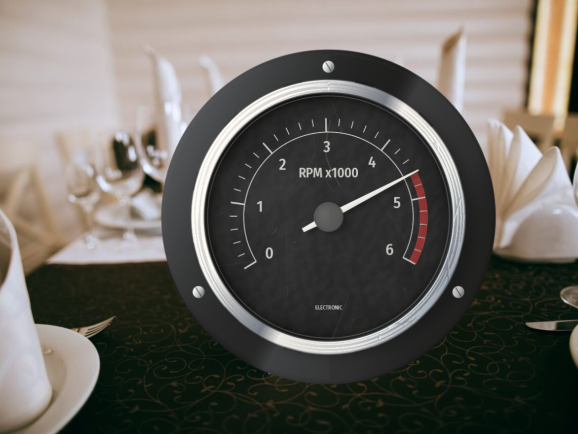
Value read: 4600rpm
